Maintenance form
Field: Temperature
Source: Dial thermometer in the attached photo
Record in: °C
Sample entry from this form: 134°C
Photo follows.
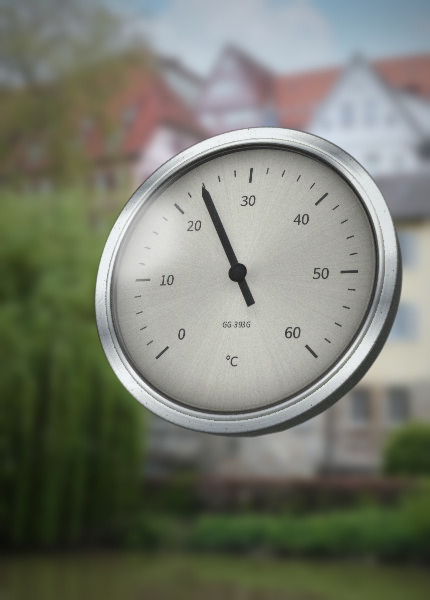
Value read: 24°C
